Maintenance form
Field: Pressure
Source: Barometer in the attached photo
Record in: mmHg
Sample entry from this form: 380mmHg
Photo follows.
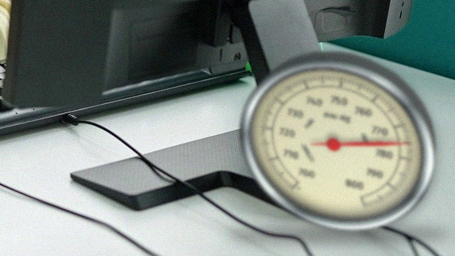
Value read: 775mmHg
